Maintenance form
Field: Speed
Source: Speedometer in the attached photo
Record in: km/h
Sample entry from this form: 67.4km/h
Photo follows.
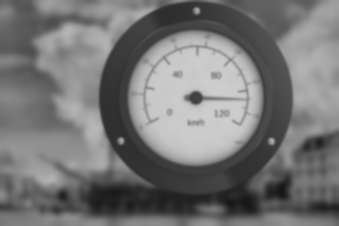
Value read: 105km/h
